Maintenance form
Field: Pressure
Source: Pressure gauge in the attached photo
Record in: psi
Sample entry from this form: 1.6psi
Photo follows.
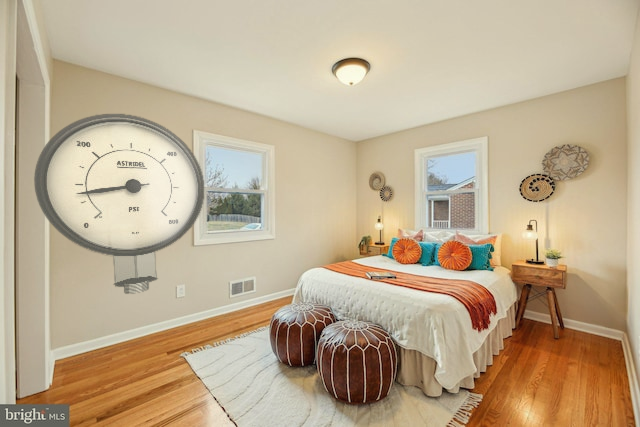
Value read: 75psi
